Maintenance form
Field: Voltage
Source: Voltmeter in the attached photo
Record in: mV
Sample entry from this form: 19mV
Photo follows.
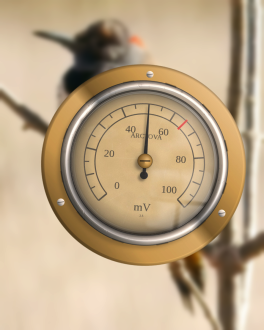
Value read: 50mV
